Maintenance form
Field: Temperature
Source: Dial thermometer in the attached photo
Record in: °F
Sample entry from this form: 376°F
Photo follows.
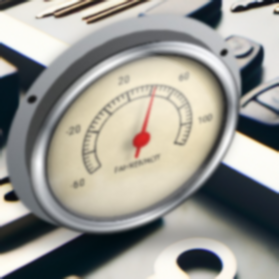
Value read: 40°F
